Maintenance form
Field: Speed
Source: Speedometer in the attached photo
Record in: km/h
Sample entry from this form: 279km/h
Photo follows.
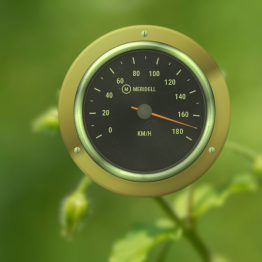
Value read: 170km/h
